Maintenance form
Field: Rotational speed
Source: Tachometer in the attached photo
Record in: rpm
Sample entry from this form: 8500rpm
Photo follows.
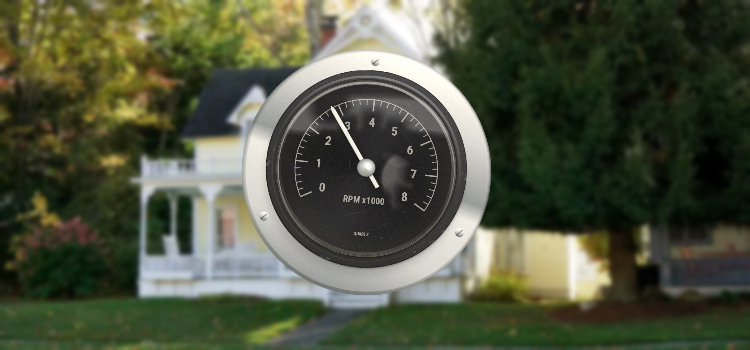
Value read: 2800rpm
